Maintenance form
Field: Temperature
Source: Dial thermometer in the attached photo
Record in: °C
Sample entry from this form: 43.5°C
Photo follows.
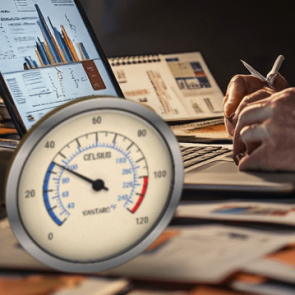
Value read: 35°C
